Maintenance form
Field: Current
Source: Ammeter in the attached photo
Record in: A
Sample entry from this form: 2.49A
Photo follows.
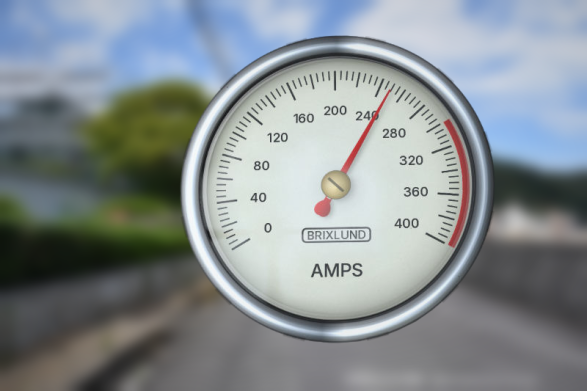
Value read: 250A
